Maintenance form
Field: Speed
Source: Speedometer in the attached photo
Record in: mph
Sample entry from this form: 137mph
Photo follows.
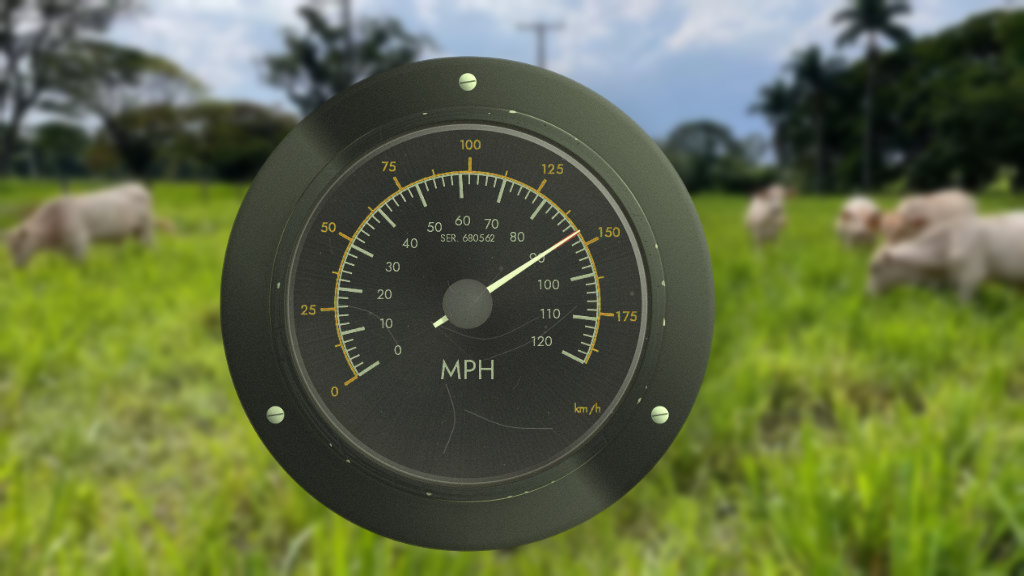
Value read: 90mph
